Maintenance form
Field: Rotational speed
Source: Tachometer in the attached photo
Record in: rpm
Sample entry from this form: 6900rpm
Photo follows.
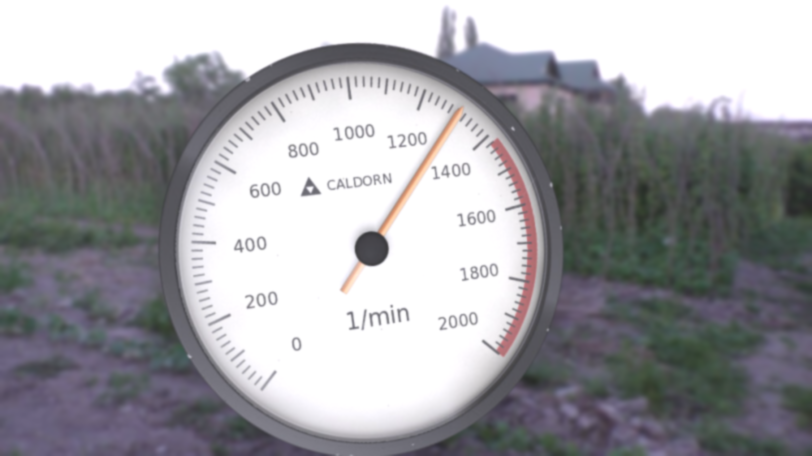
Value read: 1300rpm
